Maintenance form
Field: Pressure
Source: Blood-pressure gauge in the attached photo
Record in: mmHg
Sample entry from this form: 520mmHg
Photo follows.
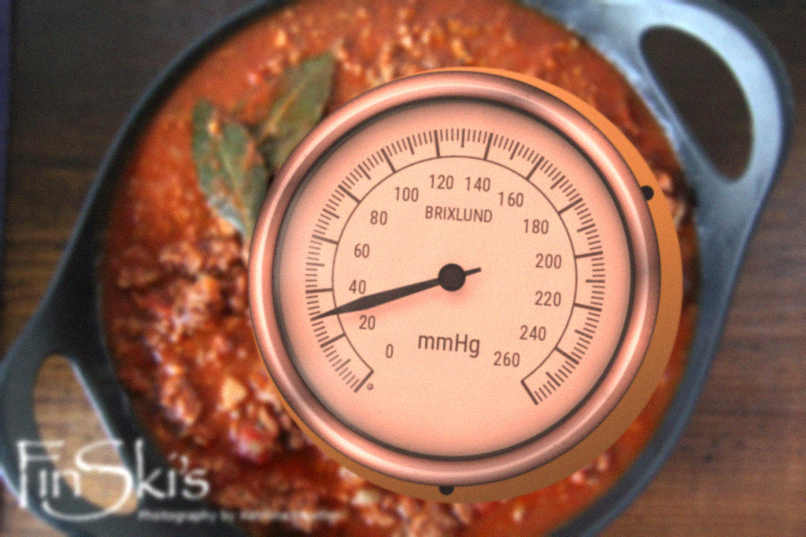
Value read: 30mmHg
